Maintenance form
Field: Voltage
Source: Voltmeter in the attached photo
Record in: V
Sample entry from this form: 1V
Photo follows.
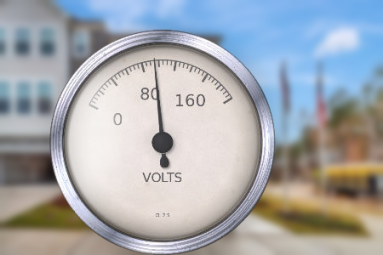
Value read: 95V
